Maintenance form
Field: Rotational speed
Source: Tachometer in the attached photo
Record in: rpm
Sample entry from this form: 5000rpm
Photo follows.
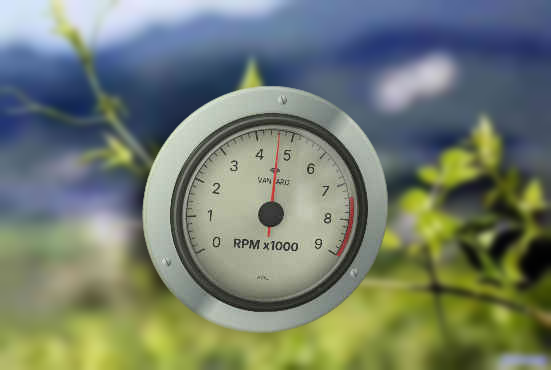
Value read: 4600rpm
